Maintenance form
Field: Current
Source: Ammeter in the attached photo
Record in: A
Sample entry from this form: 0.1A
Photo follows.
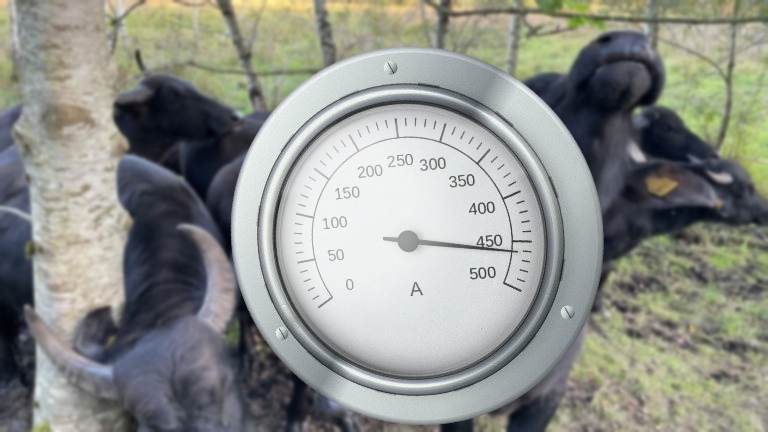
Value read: 460A
